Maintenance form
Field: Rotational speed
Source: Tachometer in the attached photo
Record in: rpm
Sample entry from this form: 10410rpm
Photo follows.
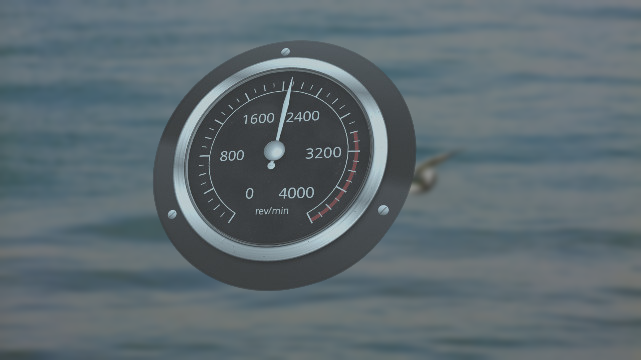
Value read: 2100rpm
